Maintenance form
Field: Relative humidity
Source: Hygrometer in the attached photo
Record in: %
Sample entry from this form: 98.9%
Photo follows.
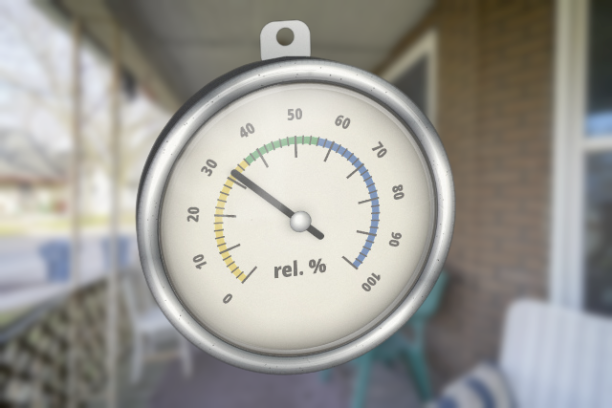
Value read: 32%
